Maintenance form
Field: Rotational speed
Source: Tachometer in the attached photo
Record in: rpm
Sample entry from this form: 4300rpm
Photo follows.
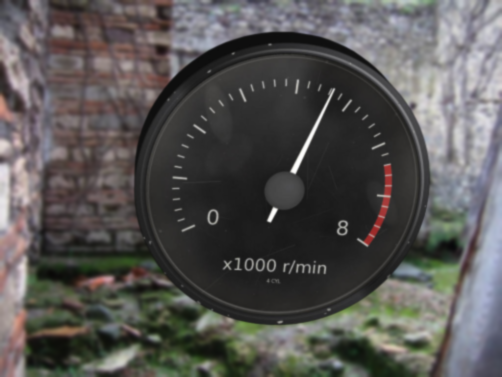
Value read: 4600rpm
